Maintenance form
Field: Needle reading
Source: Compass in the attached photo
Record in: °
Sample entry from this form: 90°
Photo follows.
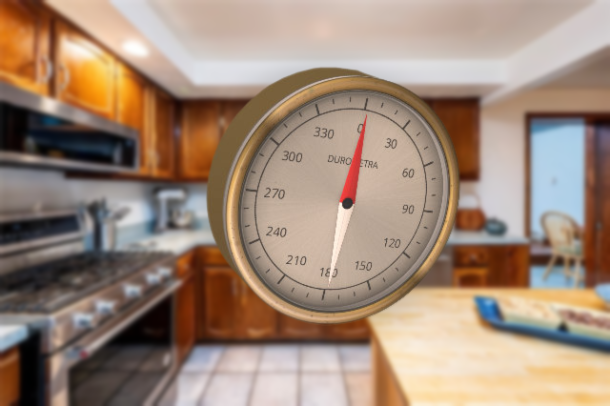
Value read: 0°
